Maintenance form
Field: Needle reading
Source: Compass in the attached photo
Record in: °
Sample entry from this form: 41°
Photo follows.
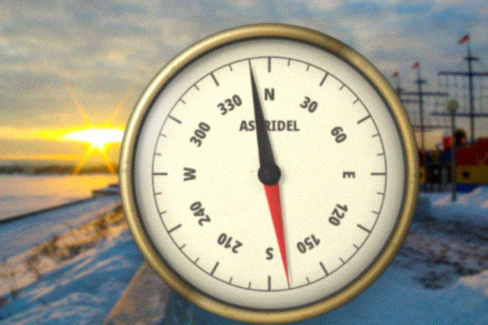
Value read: 170°
